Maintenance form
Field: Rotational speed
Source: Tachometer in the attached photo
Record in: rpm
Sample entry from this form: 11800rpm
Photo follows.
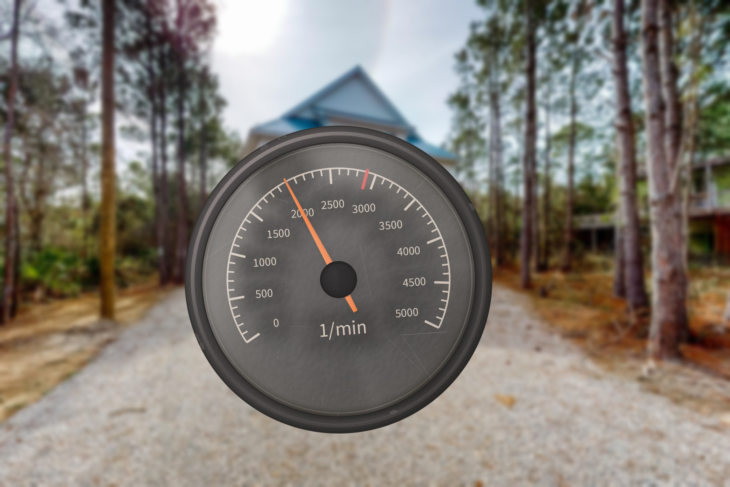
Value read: 2000rpm
